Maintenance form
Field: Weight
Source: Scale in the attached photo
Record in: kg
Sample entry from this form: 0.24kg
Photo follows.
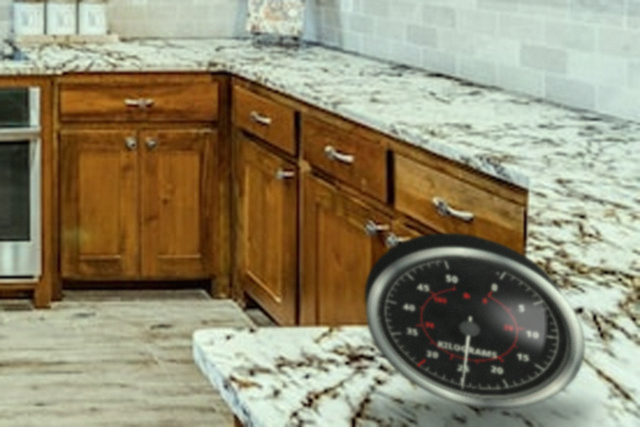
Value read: 25kg
